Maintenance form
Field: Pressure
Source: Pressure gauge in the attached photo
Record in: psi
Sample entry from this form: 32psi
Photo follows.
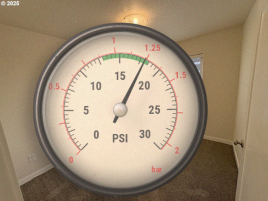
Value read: 18psi
